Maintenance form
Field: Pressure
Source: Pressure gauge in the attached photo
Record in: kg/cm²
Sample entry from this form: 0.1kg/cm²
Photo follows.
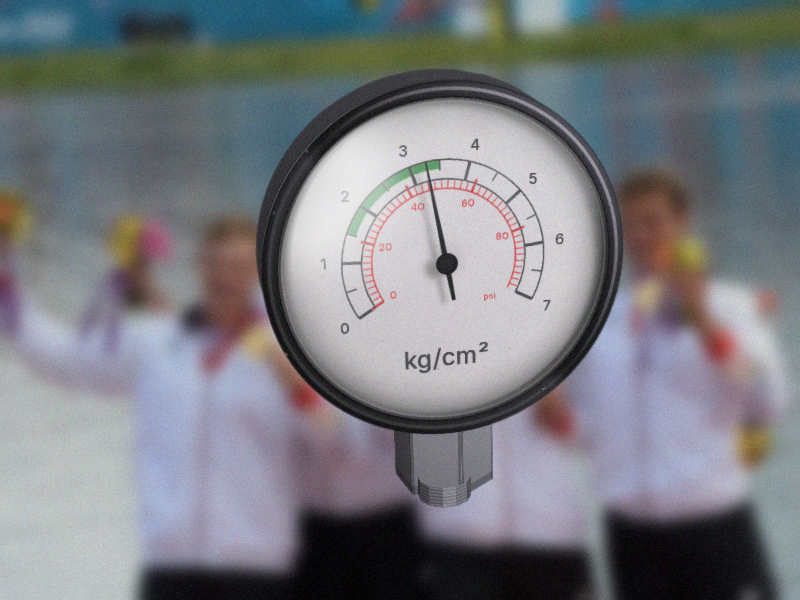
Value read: 3.25kg/cm²
